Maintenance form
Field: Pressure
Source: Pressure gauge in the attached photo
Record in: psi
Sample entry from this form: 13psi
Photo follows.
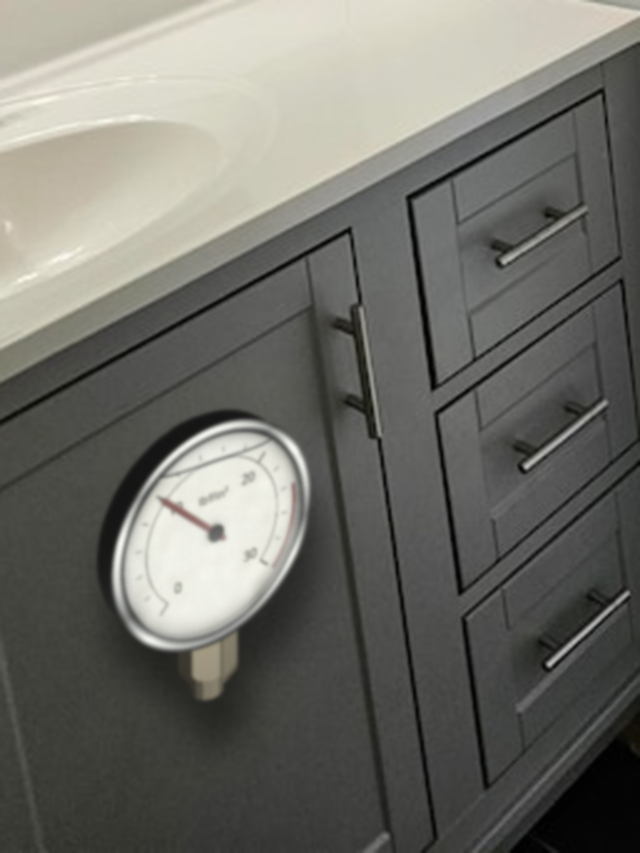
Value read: 10psi
